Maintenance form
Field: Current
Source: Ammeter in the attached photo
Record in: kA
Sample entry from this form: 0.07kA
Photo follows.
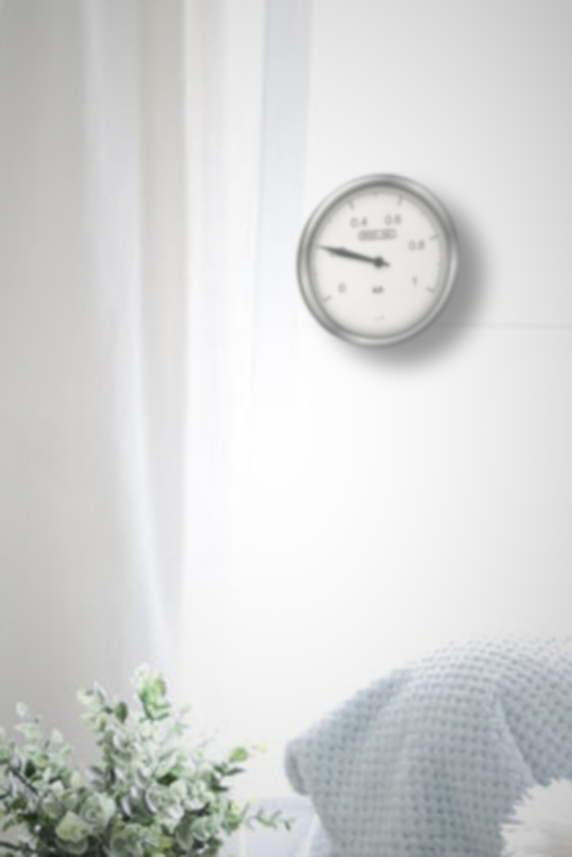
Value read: 0.2kA
